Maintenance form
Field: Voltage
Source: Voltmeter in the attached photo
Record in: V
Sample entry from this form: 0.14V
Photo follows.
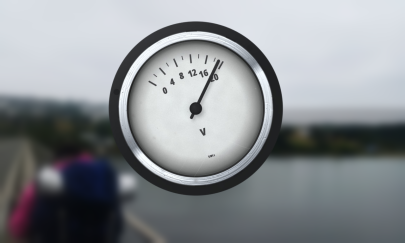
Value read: 19V
